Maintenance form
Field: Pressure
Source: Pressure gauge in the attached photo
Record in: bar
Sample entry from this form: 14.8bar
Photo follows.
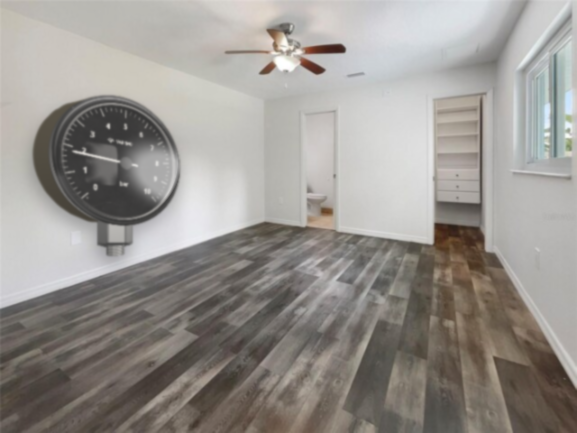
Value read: 1.8bar
